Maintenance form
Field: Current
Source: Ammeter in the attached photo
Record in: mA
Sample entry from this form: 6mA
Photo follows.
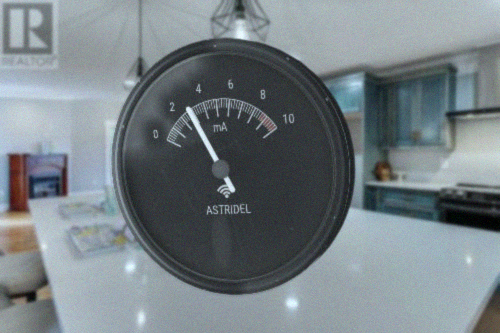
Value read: 3mA
